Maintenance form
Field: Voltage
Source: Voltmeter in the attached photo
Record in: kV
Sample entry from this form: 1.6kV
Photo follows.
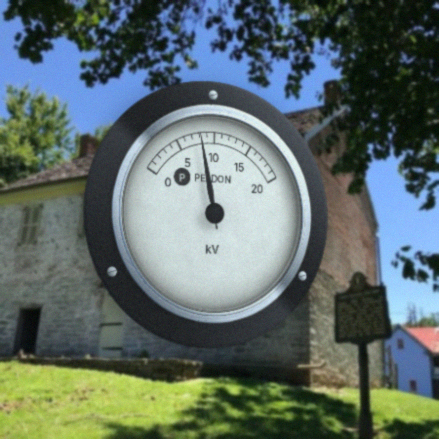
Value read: 8kV
